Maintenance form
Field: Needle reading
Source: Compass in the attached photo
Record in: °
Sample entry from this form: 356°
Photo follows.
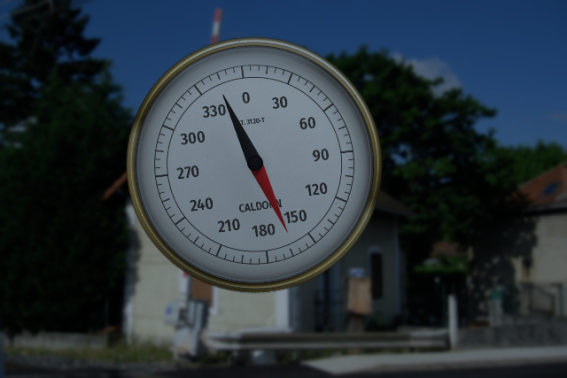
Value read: 162.5°
